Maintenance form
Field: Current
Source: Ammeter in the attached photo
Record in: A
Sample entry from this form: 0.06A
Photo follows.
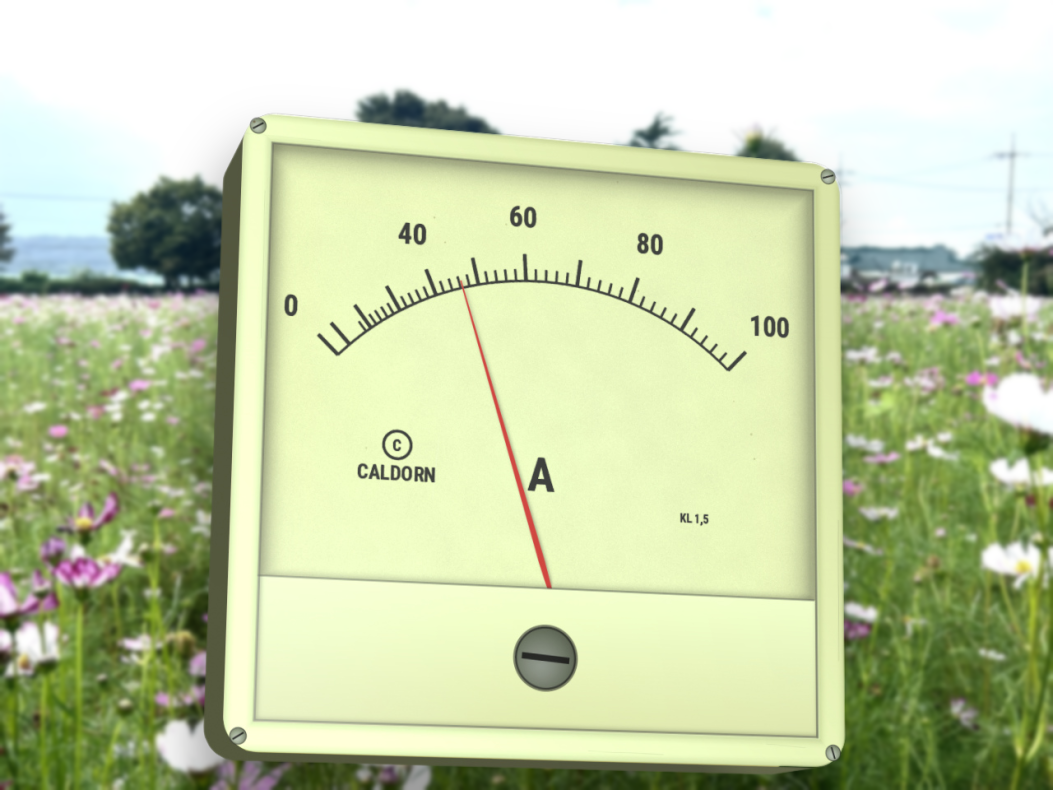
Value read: 46A
